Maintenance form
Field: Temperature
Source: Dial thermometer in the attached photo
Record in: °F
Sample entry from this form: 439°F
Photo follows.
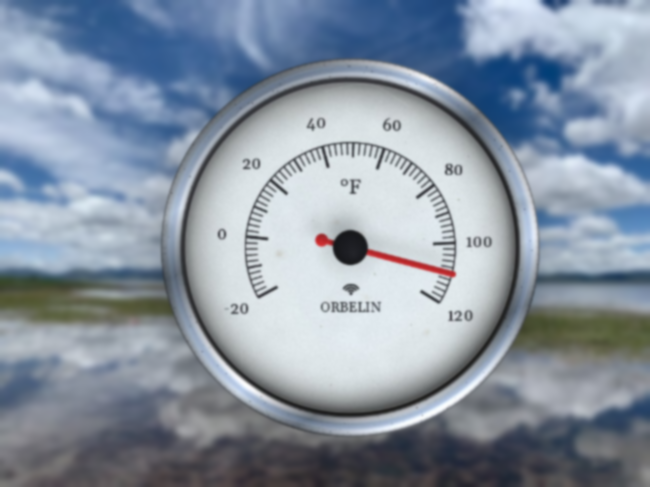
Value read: 110°F
